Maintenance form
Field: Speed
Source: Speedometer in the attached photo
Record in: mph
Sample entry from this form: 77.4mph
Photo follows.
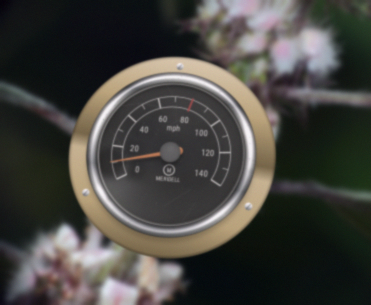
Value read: 10mph
